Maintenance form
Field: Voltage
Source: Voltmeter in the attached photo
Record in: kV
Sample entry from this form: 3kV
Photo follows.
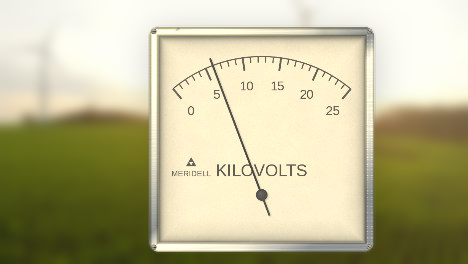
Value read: 6kV
